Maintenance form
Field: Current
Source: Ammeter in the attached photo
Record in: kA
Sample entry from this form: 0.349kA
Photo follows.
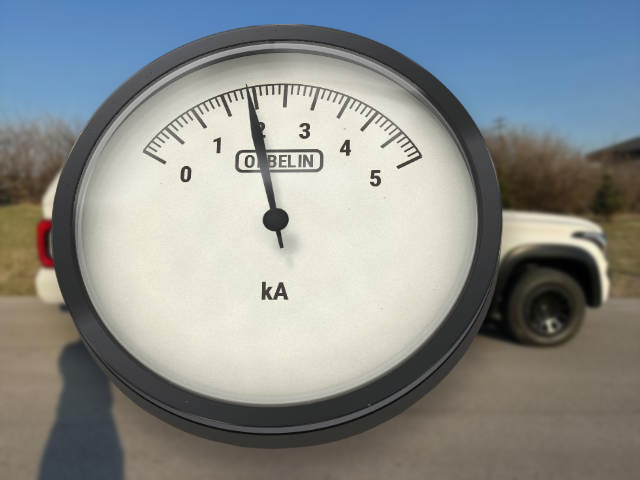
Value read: 1.9kA
